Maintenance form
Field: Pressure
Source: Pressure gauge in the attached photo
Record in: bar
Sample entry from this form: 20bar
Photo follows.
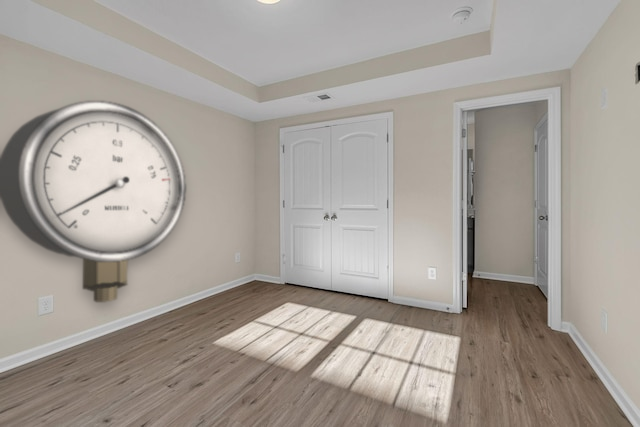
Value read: 0.05bar
